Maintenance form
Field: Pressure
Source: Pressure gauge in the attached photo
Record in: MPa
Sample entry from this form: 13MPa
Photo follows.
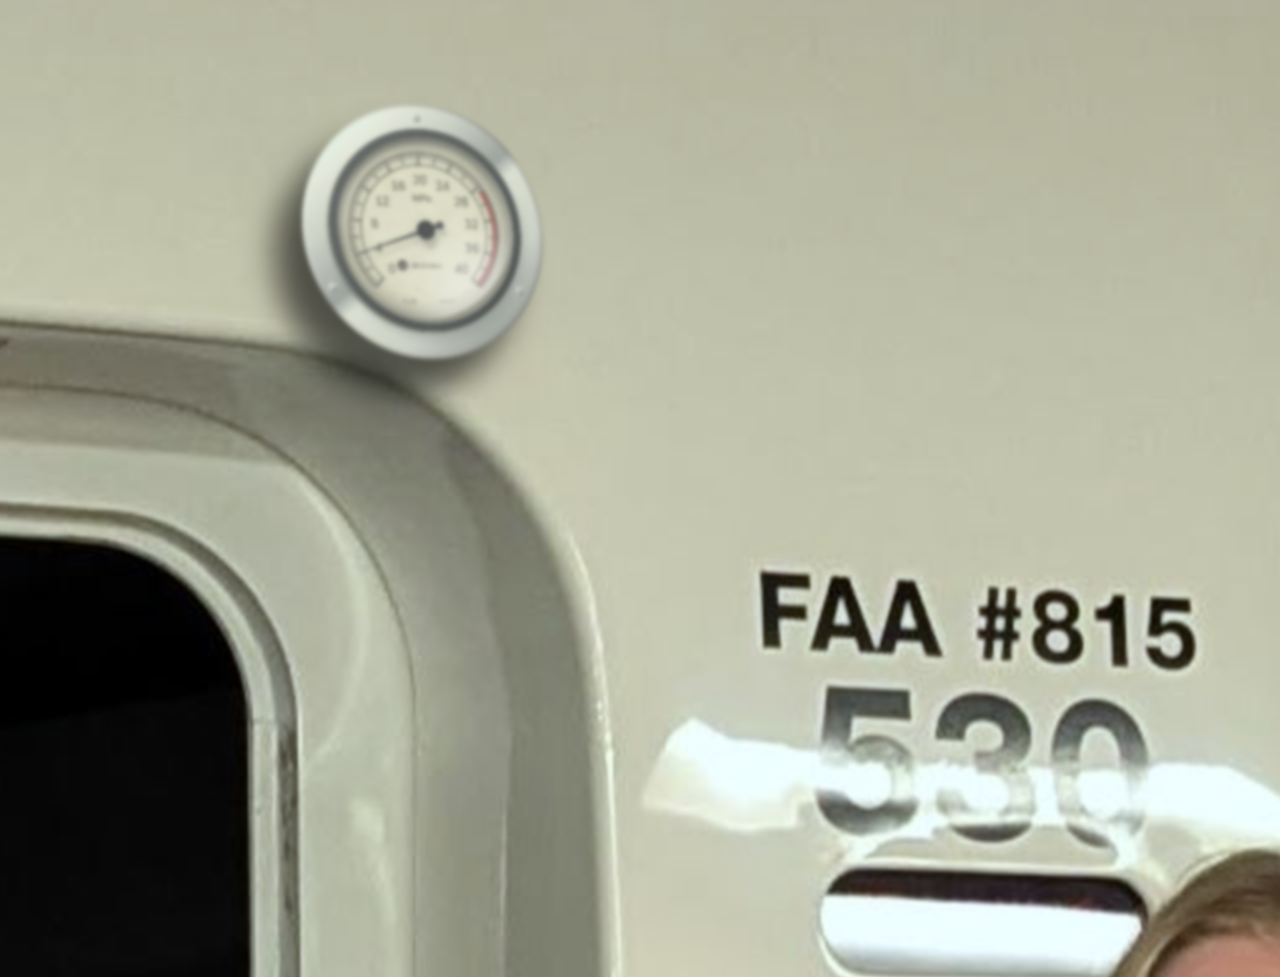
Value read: 4MPa
